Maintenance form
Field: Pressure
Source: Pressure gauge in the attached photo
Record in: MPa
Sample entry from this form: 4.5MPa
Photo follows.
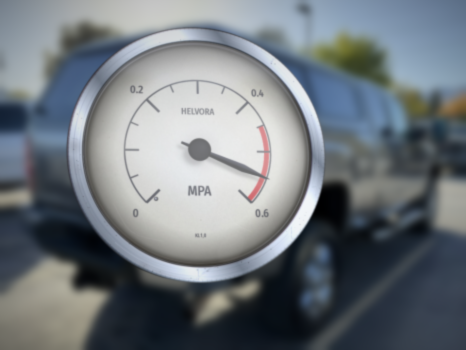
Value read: 0.55MPa
